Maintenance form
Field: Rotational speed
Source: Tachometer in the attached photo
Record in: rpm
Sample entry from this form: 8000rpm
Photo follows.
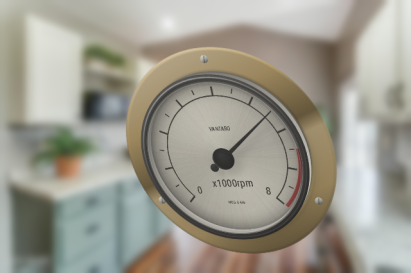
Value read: 5500rpm
